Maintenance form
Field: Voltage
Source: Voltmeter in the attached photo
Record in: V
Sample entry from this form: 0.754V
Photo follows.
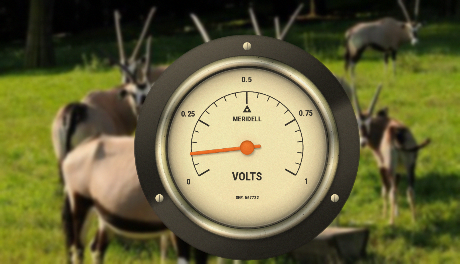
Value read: 0.1V
